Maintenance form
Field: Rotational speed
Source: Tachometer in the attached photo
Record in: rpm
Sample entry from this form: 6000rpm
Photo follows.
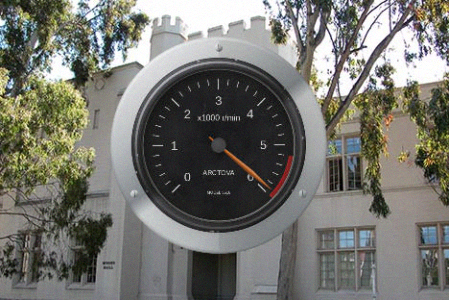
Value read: 5900rpm
